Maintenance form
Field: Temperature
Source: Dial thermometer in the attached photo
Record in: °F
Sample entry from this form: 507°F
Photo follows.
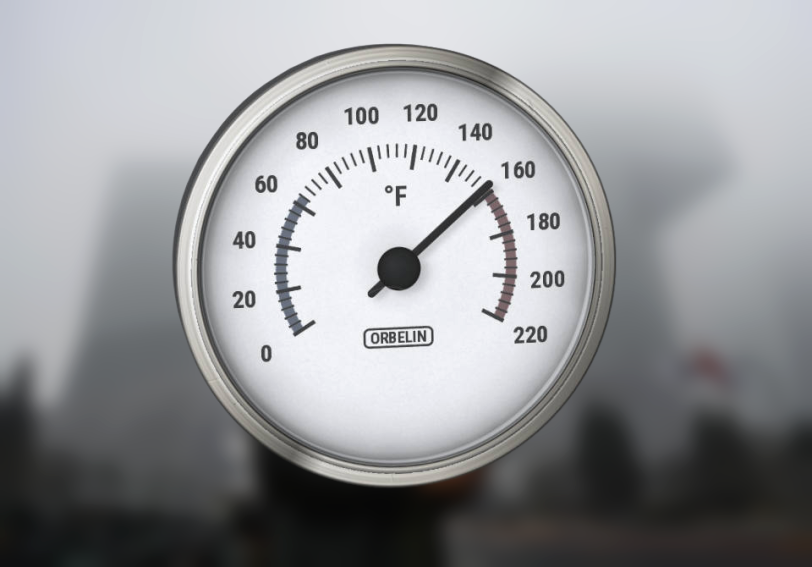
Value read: 156°F
